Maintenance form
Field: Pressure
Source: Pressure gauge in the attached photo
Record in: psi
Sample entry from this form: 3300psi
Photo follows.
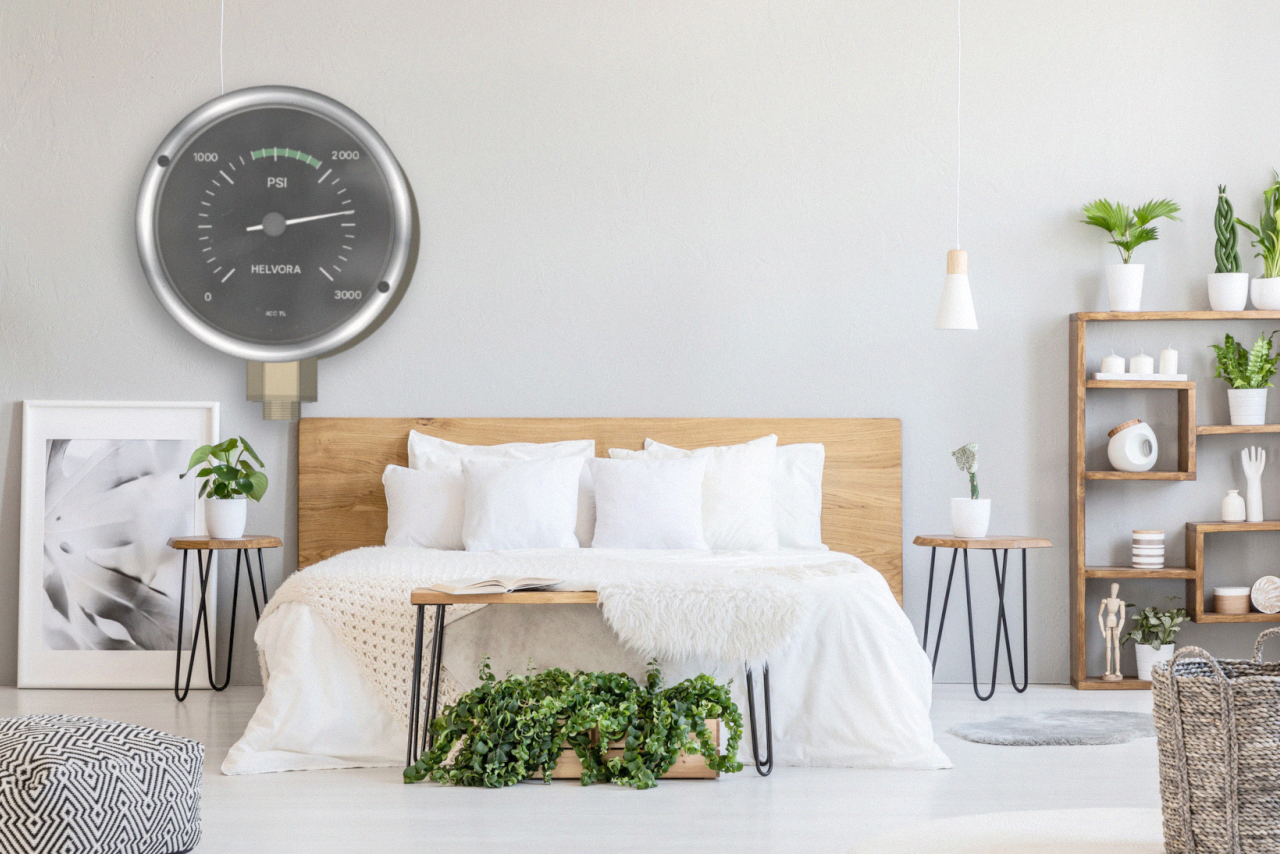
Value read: 2400psi
